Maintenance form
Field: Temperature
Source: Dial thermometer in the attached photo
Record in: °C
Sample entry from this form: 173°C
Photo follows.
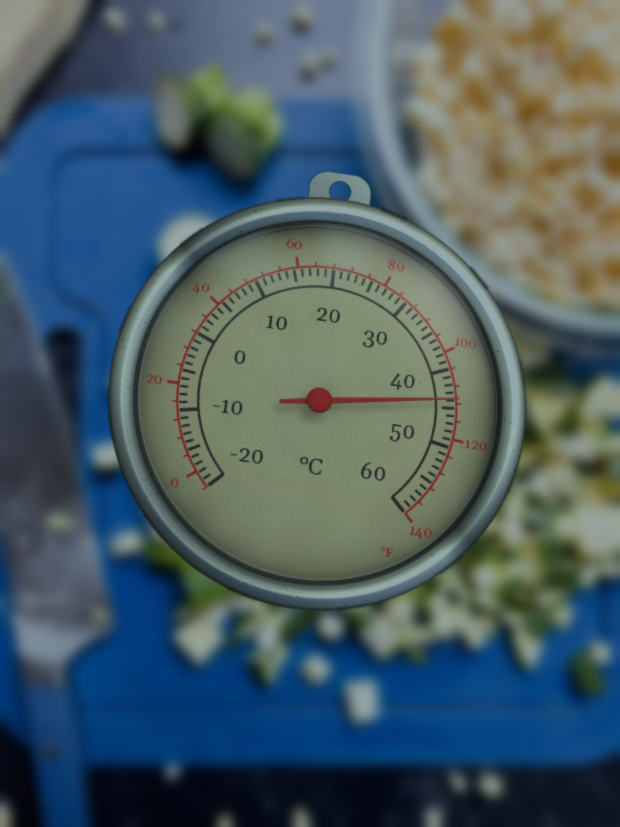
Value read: 44°C
